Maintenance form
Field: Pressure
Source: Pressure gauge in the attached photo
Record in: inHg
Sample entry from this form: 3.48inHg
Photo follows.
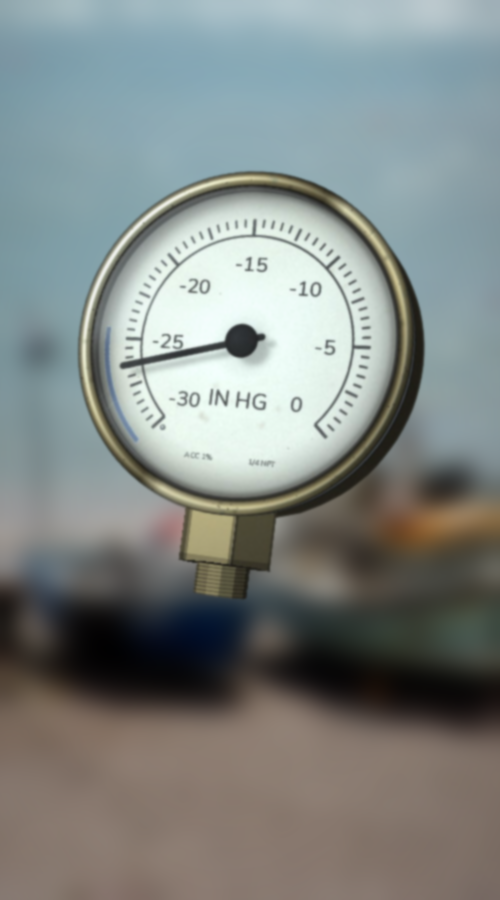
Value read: -26.5inHg
